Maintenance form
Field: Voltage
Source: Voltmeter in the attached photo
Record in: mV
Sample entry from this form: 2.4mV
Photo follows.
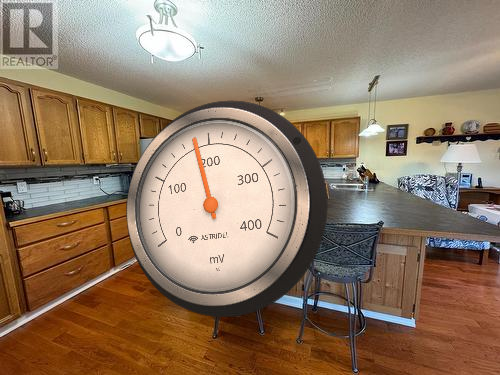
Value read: 180mV
